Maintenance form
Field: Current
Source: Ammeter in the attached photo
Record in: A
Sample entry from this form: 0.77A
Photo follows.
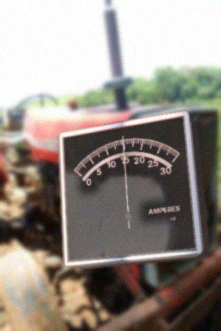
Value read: 15A
